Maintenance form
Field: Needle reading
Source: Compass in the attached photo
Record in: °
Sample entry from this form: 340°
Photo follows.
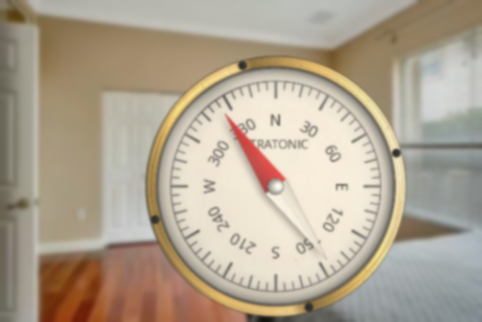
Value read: 325°
